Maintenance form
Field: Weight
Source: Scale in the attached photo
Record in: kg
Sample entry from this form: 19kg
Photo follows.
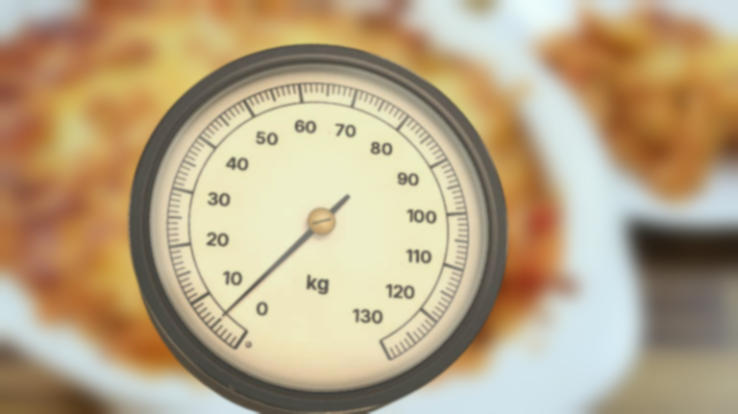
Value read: 5kg
